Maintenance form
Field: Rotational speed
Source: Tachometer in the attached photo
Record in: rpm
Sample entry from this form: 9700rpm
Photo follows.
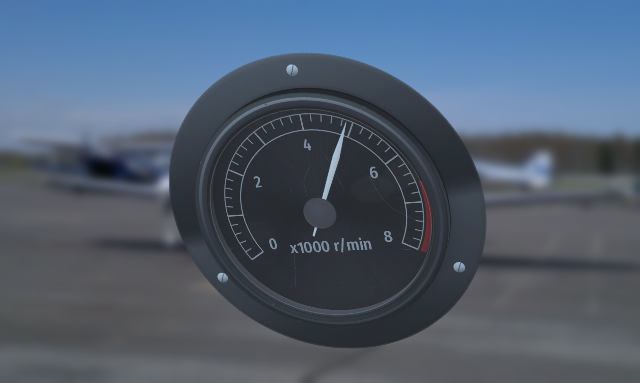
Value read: 4900rpm
